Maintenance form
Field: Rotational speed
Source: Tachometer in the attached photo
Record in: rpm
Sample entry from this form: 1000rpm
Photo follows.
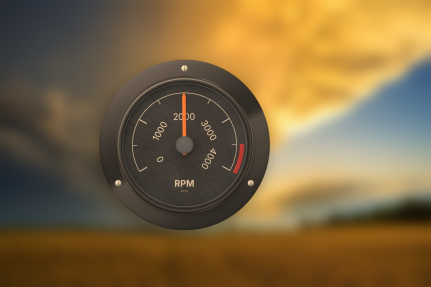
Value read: 2000rpm
